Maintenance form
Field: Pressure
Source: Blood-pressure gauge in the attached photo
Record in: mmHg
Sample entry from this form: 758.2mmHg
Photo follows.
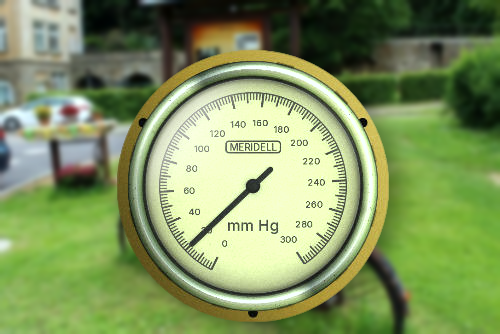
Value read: 20mmHg
